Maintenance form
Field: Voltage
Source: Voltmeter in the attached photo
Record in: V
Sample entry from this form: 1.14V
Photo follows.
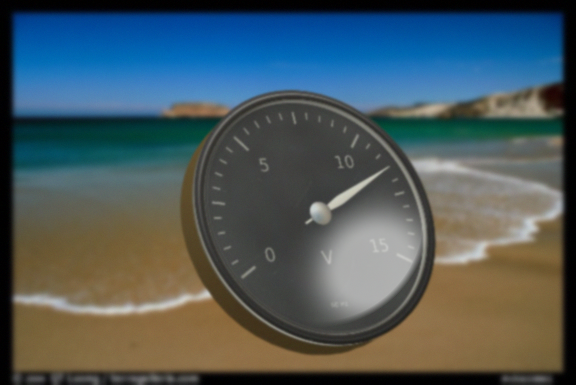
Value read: 11.5V
